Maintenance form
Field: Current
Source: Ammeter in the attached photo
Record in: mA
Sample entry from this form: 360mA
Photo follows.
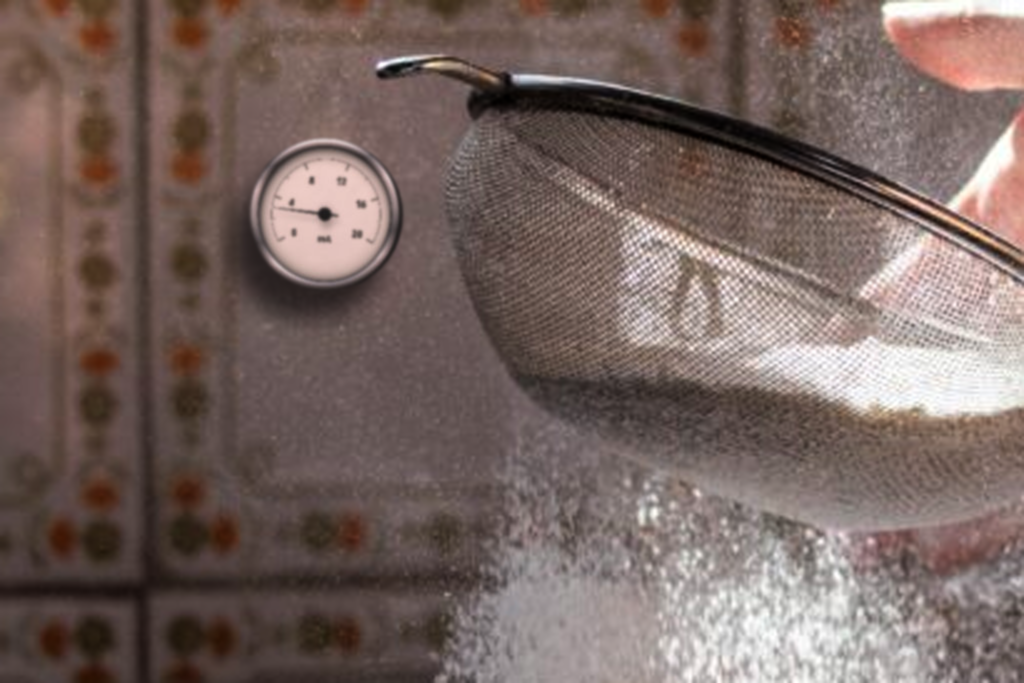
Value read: 3mA
